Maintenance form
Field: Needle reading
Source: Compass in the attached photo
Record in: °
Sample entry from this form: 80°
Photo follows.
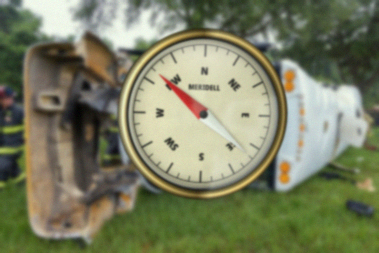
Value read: 310°
